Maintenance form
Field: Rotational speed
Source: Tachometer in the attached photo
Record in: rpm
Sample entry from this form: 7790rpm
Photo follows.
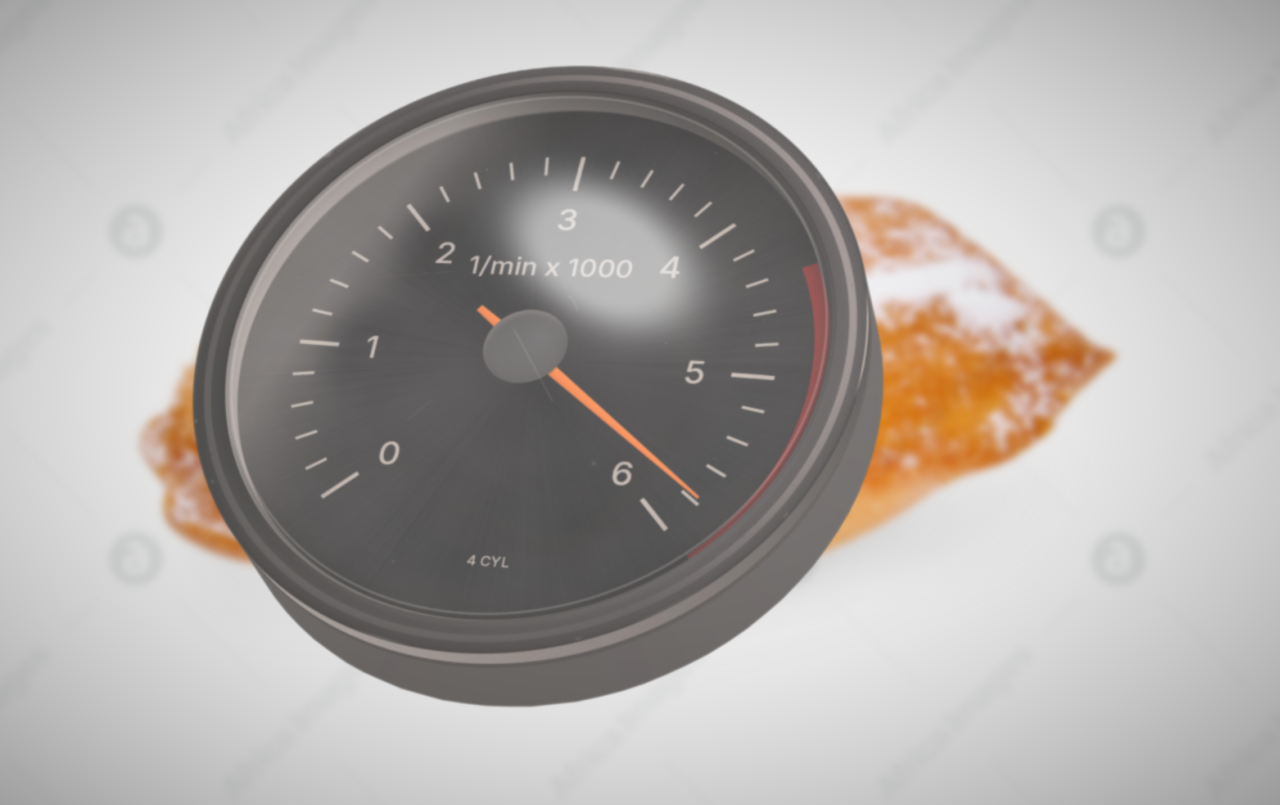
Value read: 5800rpm
